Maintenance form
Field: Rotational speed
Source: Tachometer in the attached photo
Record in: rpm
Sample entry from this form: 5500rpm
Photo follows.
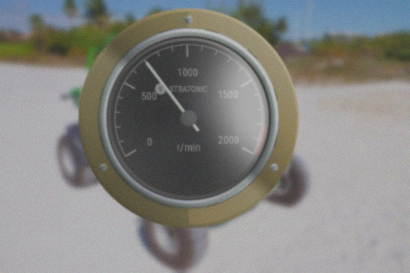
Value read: 700rpm
